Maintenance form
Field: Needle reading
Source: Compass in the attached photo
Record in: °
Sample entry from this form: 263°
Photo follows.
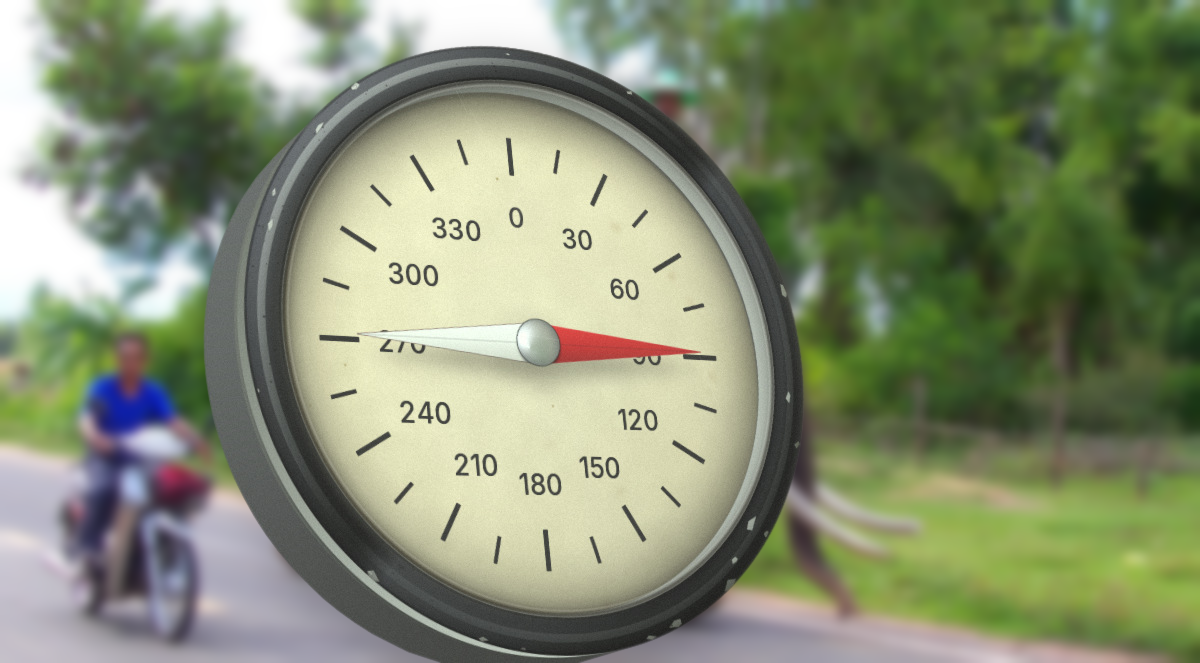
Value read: 90°
